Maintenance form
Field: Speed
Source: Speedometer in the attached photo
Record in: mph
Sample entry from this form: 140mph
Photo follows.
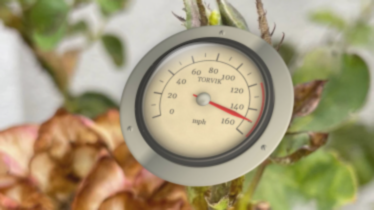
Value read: 150mph
